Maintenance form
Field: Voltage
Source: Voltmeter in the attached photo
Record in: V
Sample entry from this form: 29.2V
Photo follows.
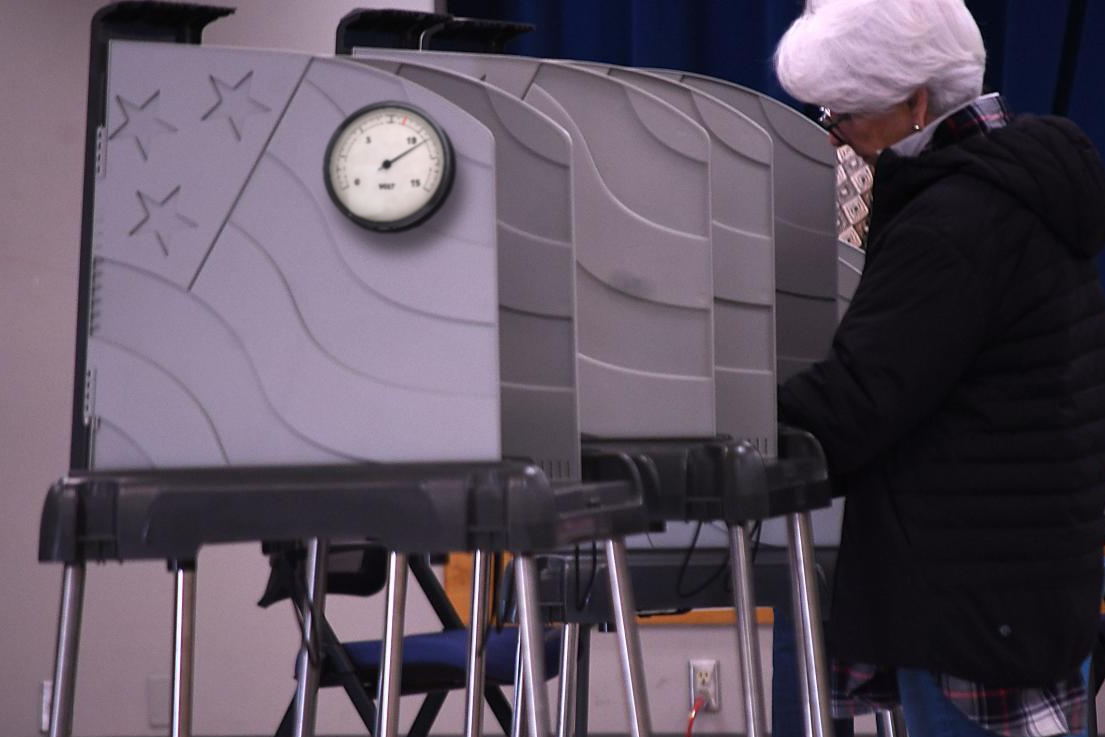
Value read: 11V
